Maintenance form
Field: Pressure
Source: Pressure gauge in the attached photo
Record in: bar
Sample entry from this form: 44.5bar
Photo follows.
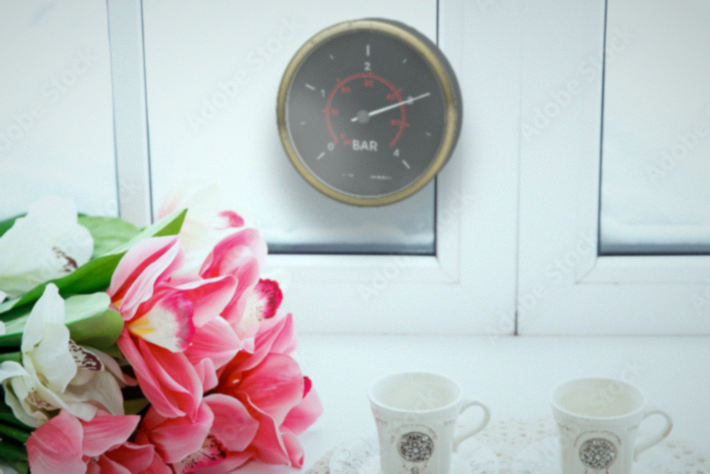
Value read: 3bar
